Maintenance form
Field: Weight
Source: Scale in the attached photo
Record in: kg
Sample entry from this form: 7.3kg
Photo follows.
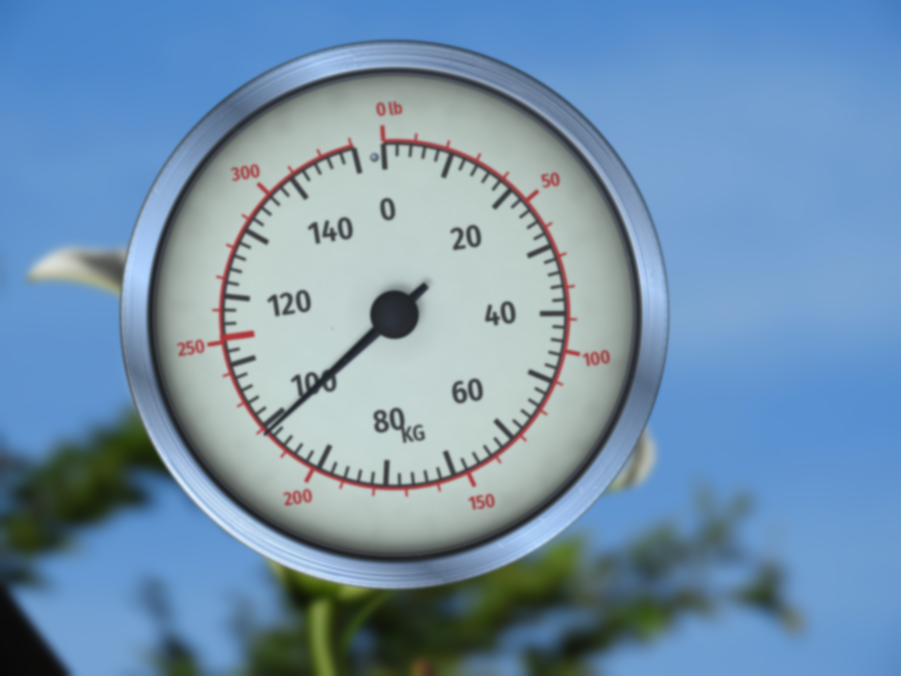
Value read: 99kg
